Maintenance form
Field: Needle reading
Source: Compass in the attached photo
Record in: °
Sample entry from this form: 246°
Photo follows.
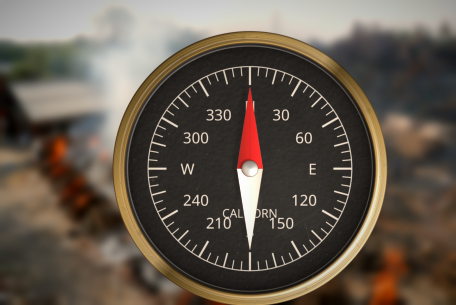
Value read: 0°
